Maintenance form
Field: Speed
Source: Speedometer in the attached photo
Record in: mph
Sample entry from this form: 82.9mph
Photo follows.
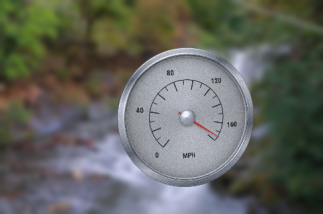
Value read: 175mph
